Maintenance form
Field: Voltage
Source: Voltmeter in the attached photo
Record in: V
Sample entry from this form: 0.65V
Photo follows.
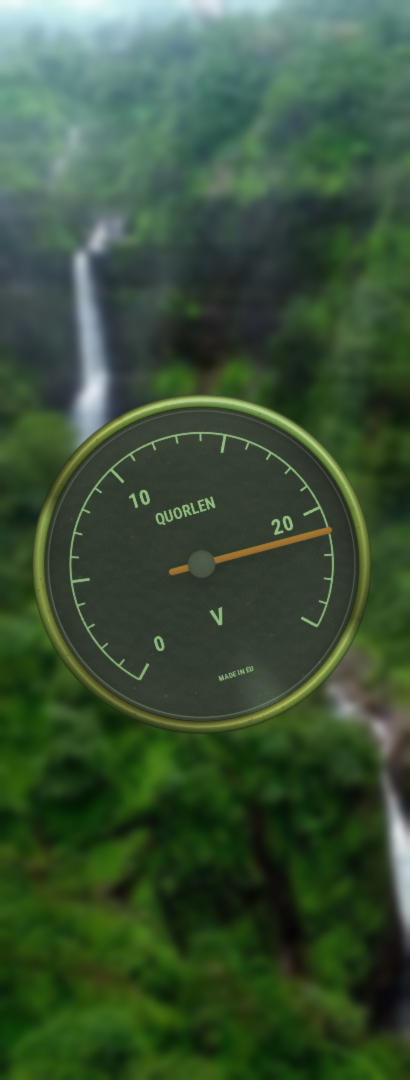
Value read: 21V
